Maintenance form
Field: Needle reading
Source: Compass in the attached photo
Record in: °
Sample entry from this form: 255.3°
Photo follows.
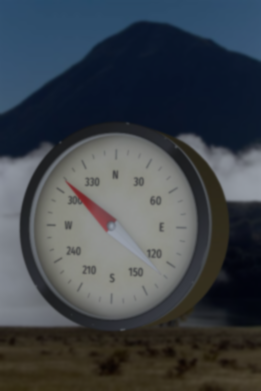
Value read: 310°
